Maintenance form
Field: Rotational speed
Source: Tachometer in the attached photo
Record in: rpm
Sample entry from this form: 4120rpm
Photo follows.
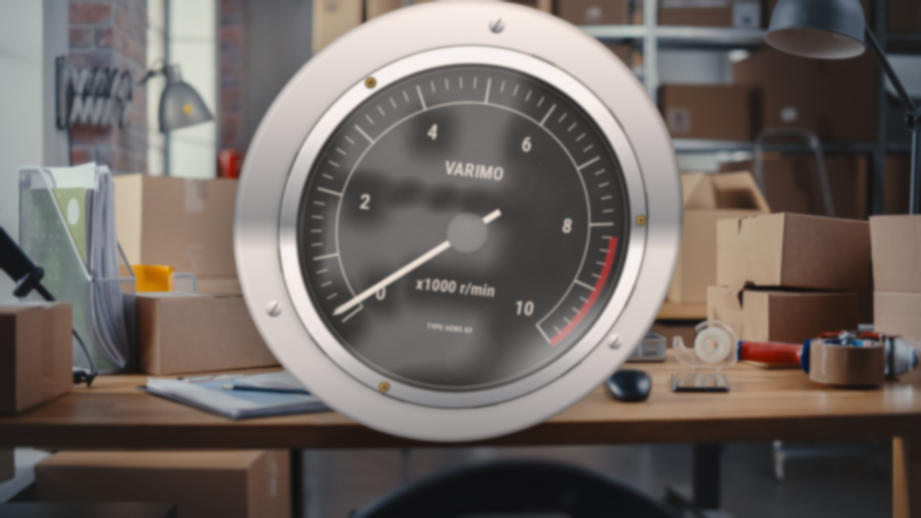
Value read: 200rpm
